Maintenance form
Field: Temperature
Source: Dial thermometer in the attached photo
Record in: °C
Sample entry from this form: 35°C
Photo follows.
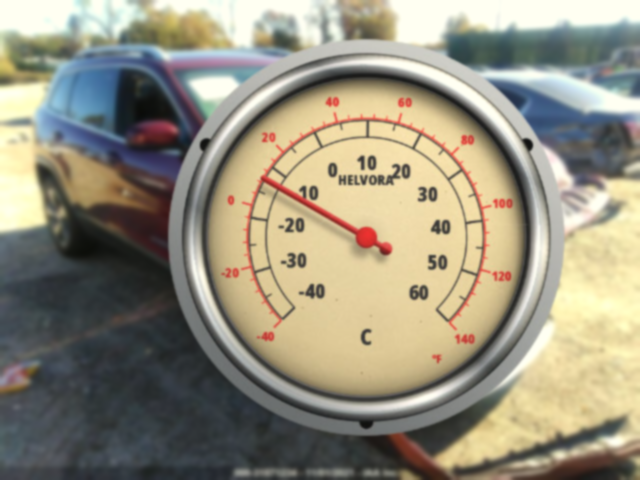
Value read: -12.5°C
